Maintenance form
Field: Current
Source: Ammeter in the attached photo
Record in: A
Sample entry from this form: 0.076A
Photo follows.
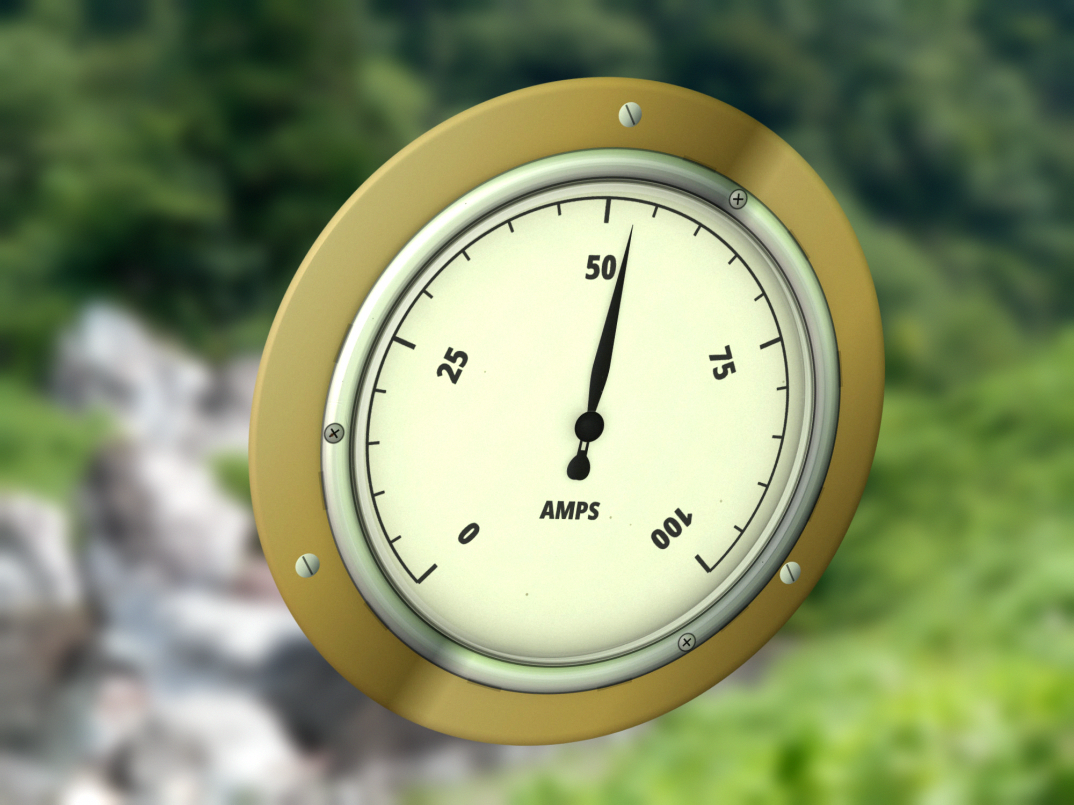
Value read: 52.5A
